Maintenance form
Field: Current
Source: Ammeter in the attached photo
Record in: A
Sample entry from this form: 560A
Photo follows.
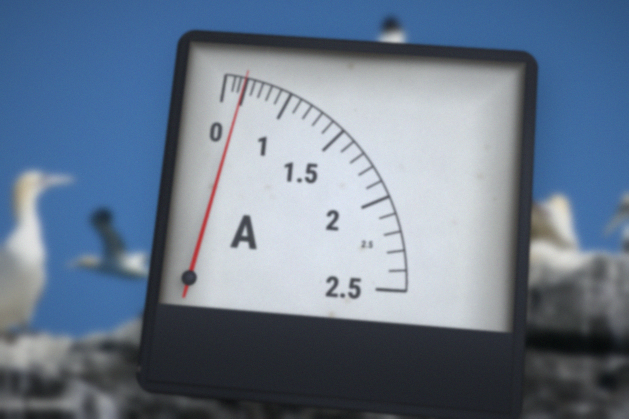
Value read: 0.5A
